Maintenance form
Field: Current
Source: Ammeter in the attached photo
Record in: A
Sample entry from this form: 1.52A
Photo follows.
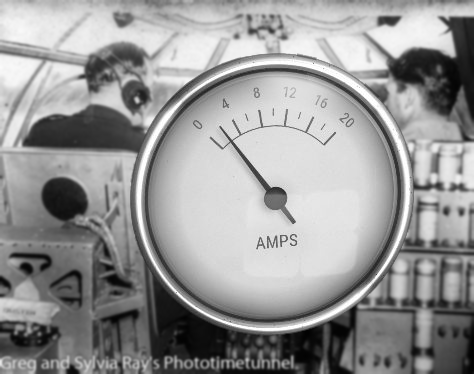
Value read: 2A
